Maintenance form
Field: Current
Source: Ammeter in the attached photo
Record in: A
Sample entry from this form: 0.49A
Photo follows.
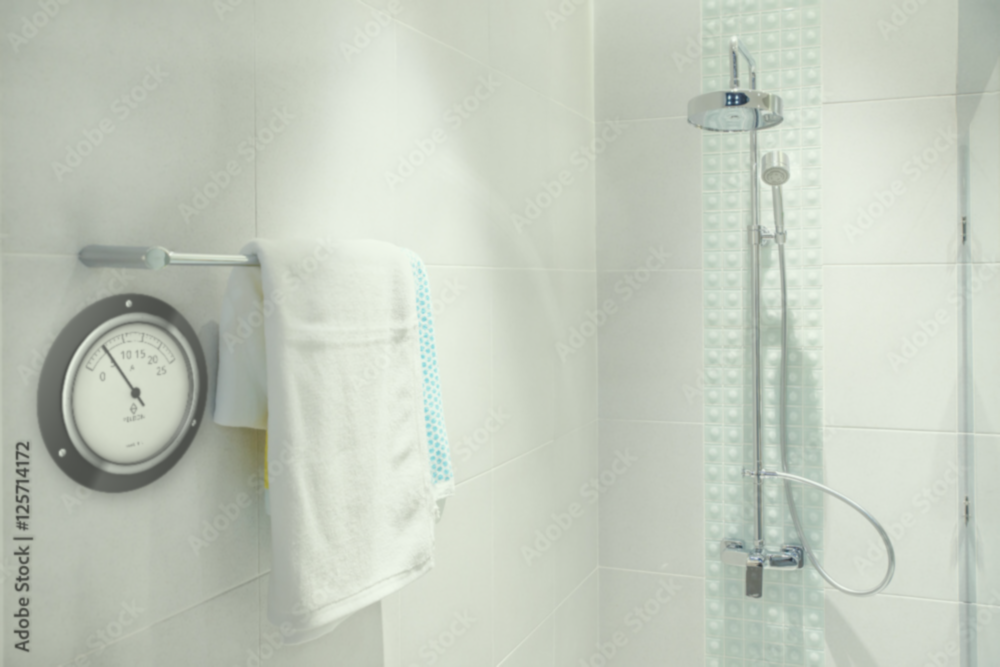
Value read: 5A
